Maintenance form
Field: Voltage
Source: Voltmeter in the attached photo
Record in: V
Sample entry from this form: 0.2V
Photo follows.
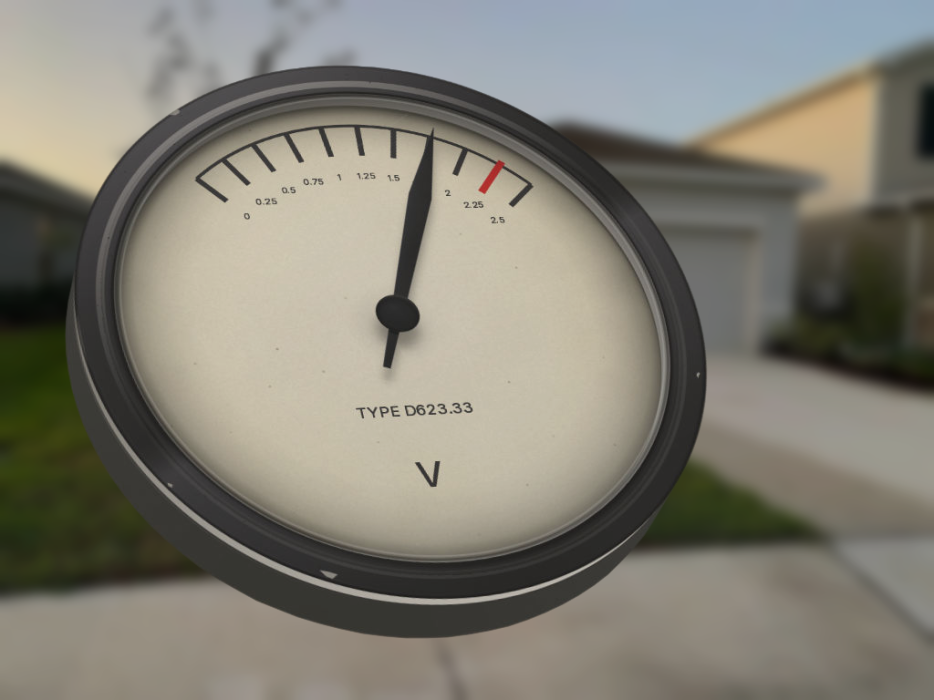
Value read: 1.75V
